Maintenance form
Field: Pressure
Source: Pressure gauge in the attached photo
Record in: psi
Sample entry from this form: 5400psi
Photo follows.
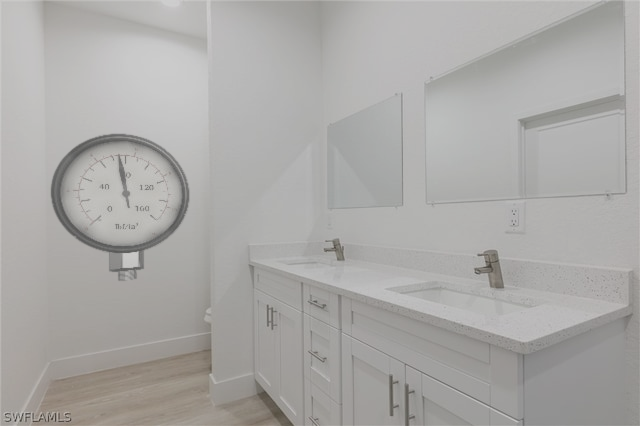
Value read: 75psi
